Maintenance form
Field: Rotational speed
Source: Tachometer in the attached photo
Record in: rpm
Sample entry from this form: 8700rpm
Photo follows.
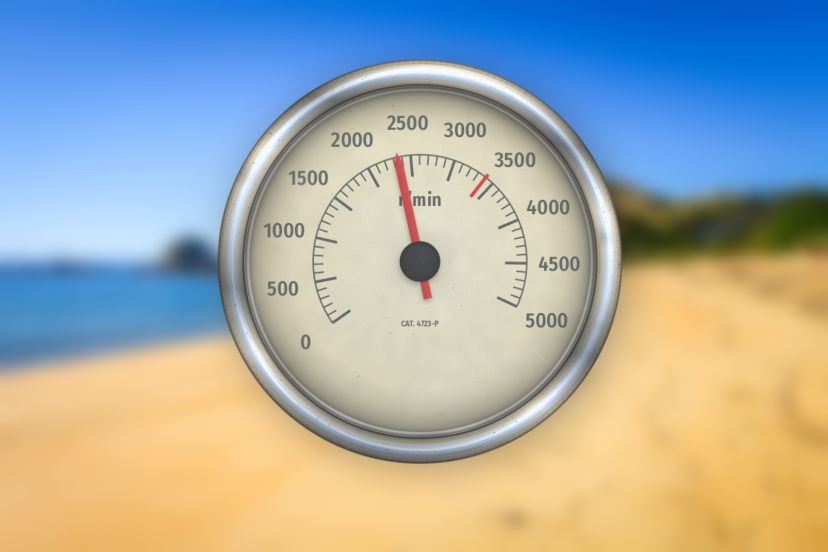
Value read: 2350rpm
